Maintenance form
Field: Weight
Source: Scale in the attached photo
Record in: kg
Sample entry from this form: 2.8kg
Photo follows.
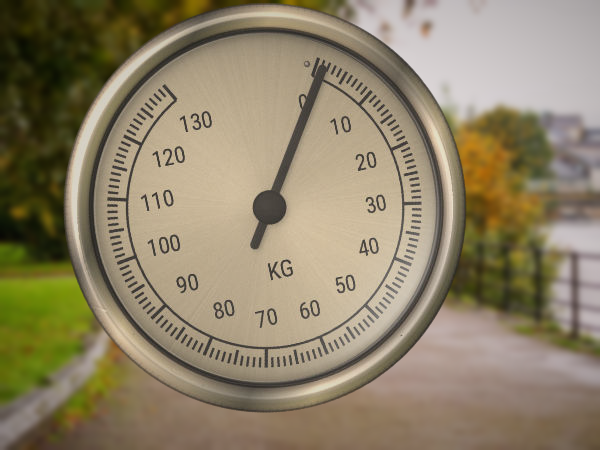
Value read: 1kg
